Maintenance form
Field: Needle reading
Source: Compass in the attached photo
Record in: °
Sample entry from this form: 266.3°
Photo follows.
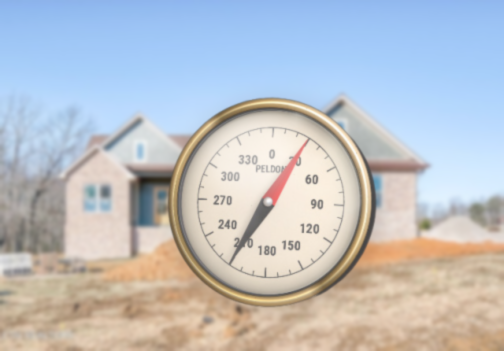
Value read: 30°
